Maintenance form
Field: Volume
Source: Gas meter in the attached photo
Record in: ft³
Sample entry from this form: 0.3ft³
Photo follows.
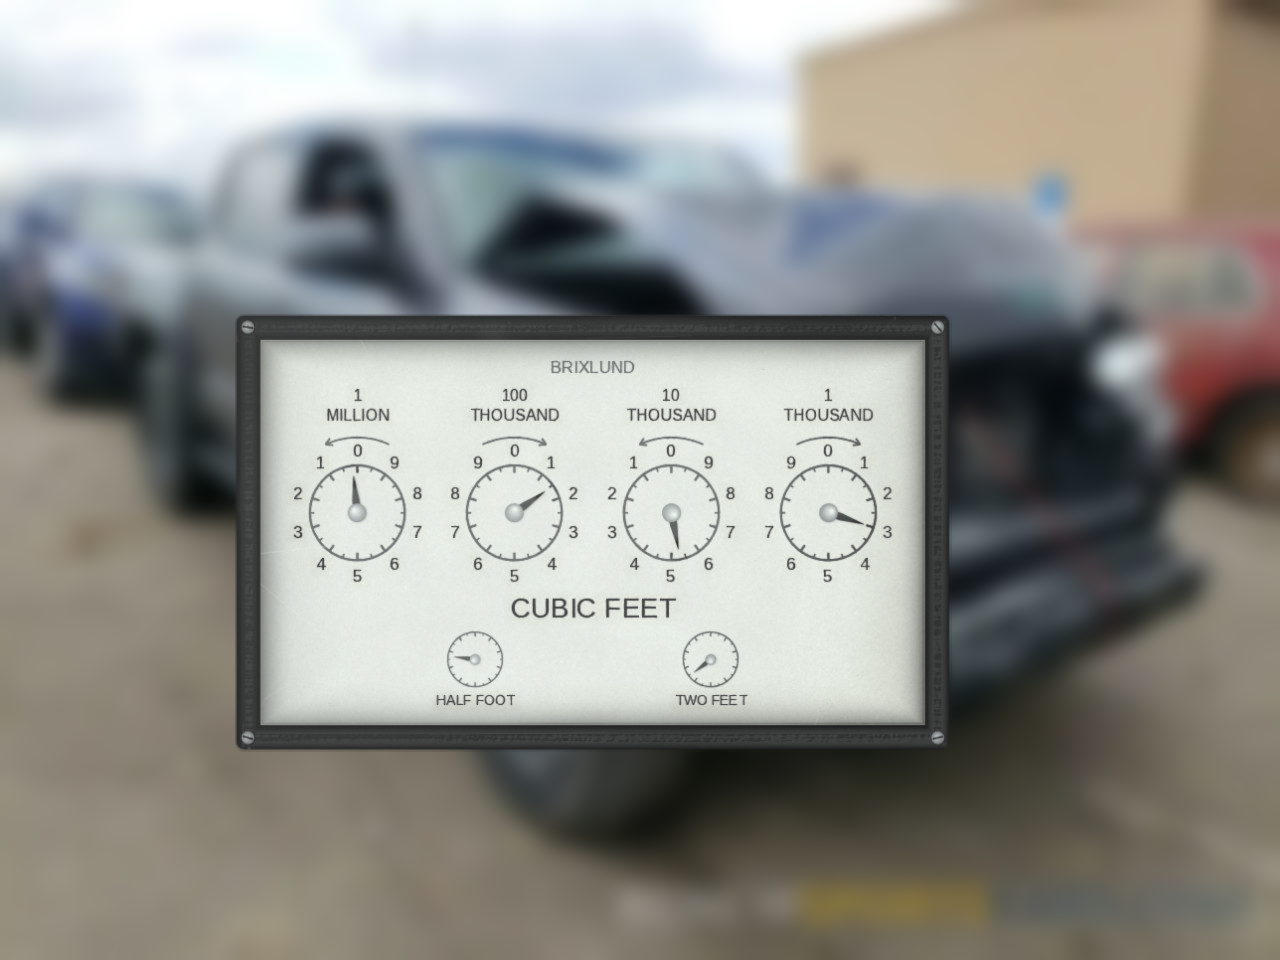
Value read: 15300ft³
